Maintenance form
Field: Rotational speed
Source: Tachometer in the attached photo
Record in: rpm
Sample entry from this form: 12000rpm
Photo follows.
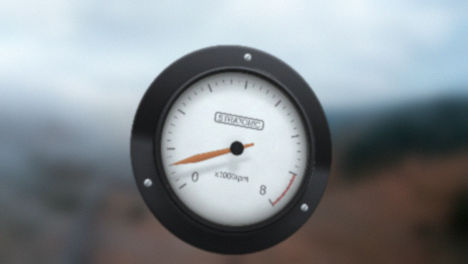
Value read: 600rpm
